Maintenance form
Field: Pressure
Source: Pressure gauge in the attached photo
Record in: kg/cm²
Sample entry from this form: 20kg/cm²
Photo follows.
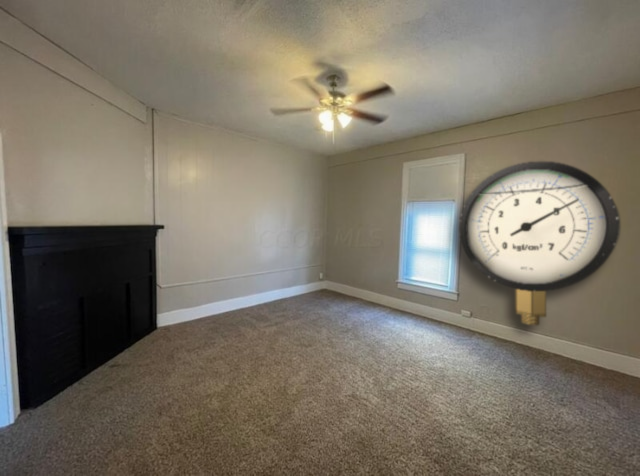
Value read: 5kg/cm²
